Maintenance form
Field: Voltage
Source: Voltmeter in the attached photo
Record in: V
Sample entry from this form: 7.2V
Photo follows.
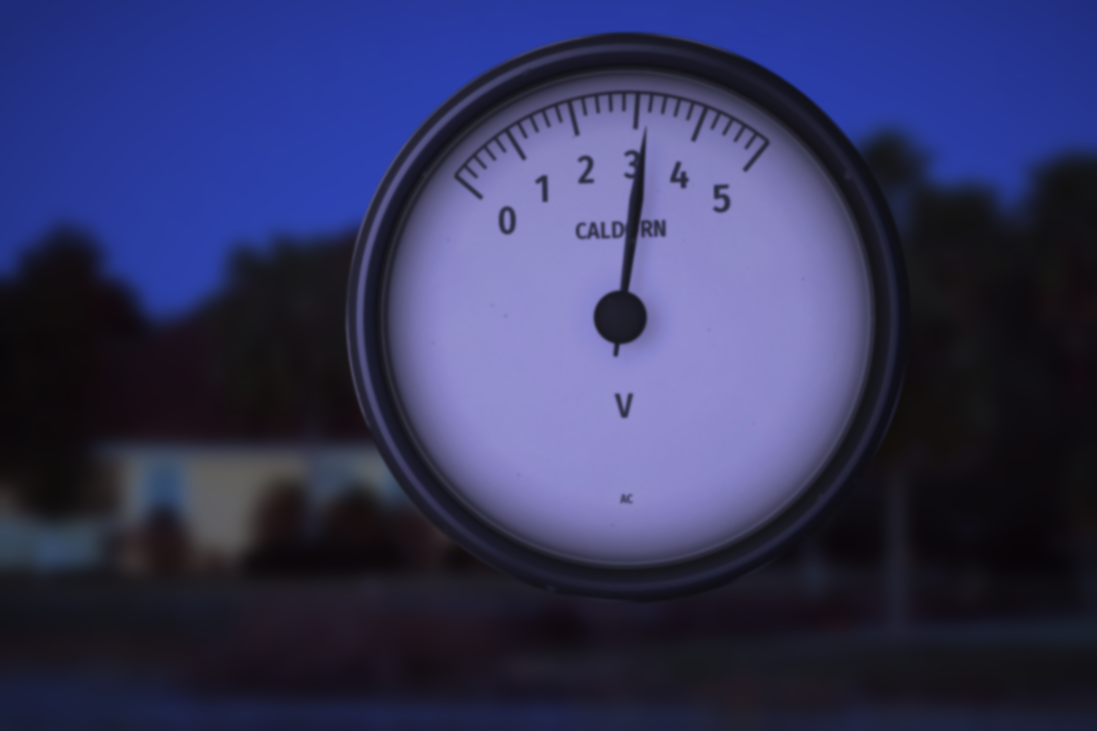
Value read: 3.2V
